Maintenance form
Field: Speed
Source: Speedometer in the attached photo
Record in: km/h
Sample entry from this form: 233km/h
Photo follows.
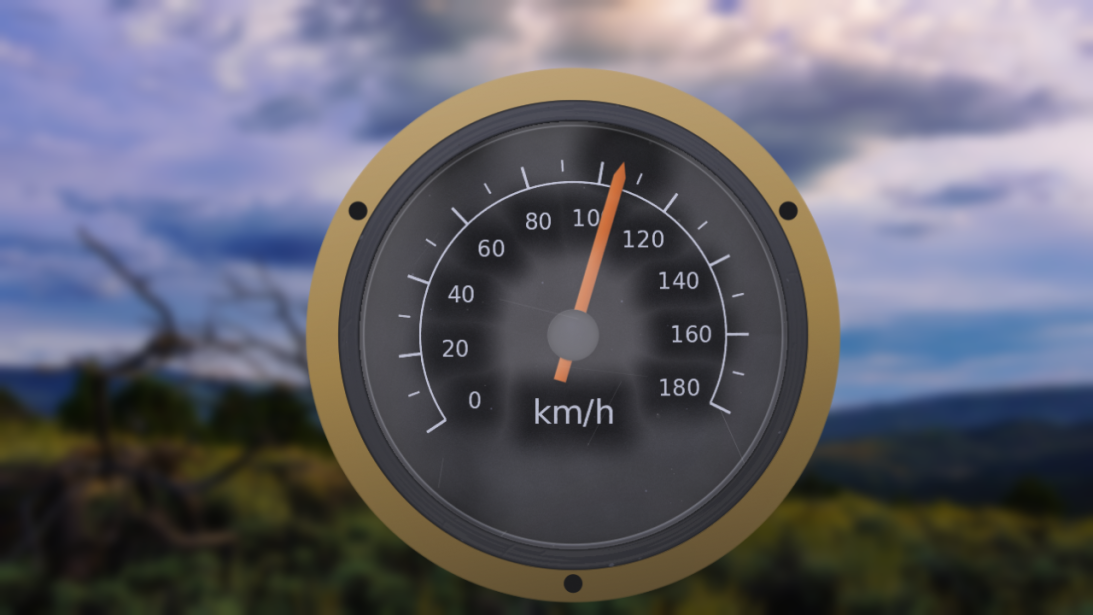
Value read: 105km/h
